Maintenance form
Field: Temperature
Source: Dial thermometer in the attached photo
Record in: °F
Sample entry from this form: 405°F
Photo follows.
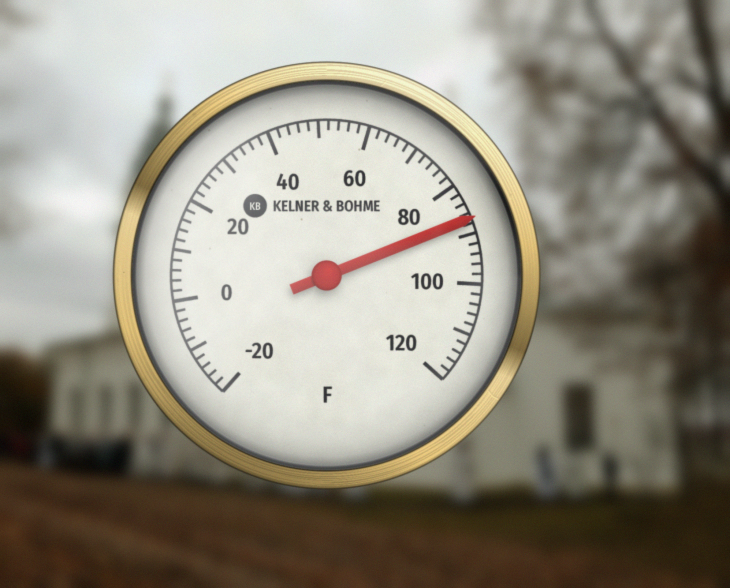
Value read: 87°F
